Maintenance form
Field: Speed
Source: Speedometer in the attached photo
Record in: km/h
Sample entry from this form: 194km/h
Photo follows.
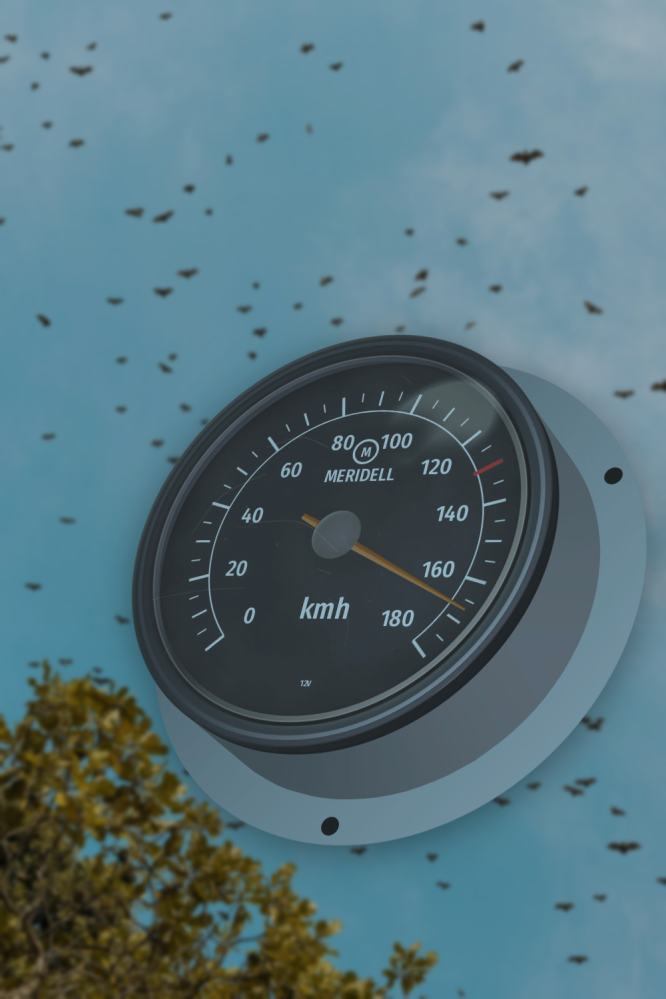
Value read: 167.5km/h
